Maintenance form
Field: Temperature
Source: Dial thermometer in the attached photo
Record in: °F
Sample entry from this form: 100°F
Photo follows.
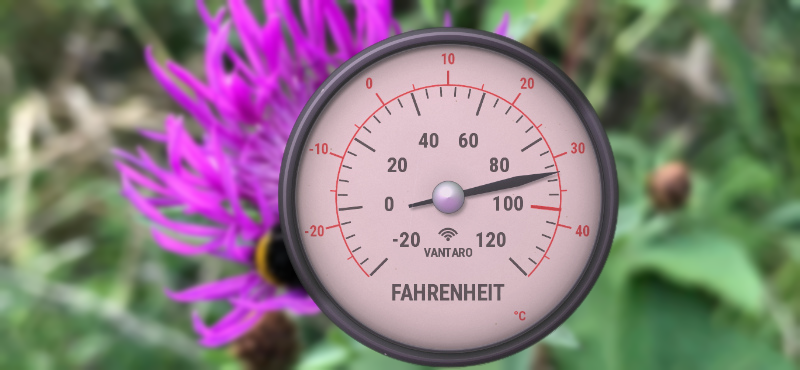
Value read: 90°F
